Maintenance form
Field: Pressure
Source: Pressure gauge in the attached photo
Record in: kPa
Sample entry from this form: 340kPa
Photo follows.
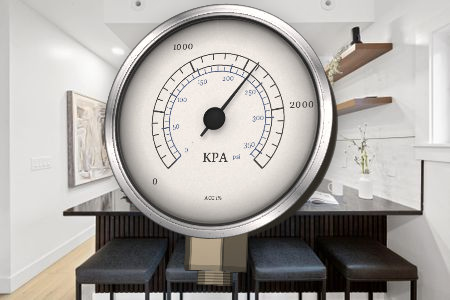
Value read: 1600kPa
